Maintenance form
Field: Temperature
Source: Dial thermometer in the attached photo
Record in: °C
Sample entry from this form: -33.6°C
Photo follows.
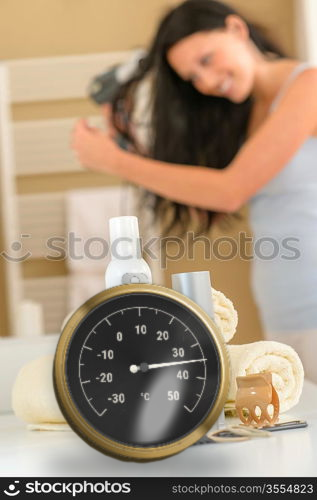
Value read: 35°C
